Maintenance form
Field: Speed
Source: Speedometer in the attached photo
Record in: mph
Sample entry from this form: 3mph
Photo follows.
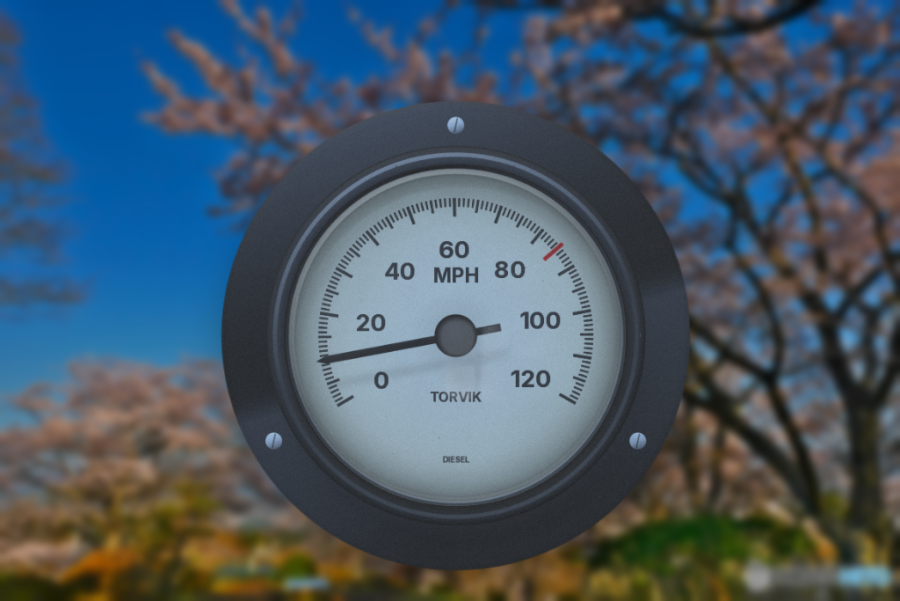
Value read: 10mph
